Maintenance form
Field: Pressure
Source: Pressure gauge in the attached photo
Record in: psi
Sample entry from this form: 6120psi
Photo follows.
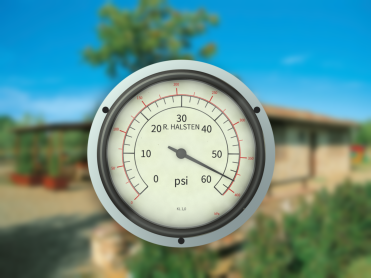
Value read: 56psi
